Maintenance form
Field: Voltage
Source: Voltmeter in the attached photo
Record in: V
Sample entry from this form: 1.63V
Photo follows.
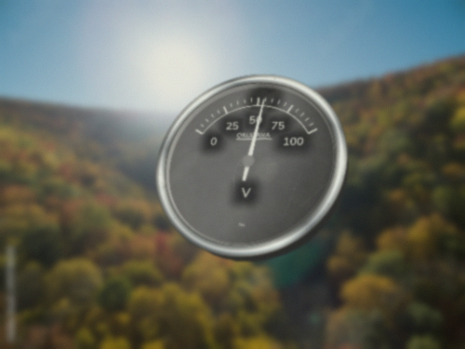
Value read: 55V
